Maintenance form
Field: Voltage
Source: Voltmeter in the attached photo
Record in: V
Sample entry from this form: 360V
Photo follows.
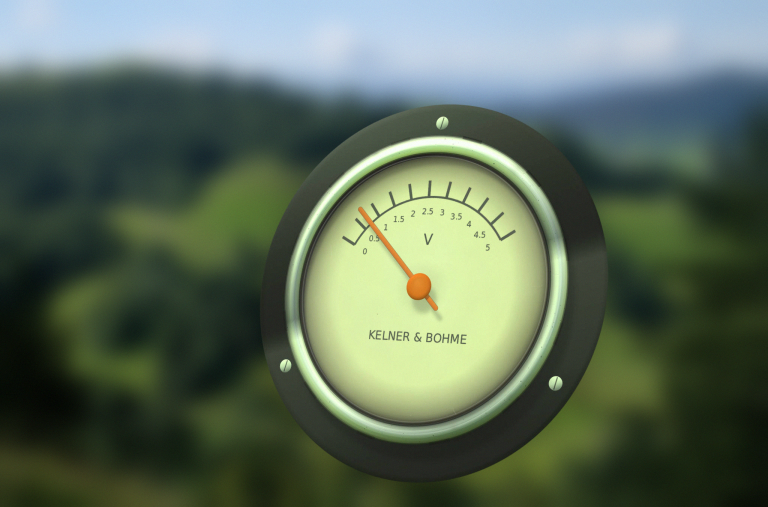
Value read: 0.75V
